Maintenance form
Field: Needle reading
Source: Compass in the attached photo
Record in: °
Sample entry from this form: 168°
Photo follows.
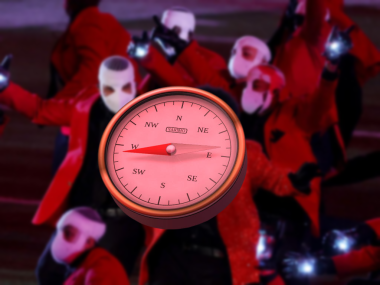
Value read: 260°
